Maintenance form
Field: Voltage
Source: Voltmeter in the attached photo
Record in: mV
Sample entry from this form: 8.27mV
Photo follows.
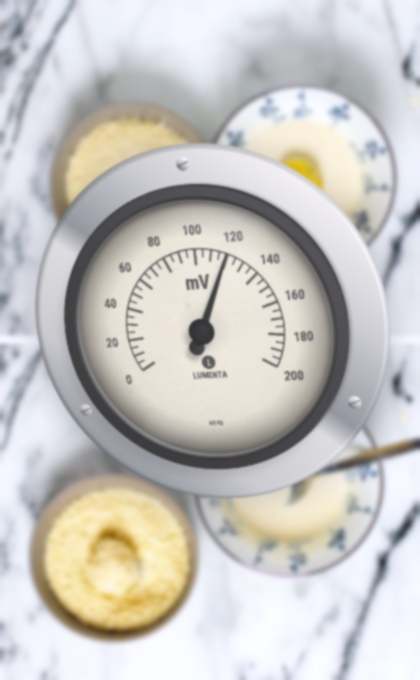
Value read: 120mV
